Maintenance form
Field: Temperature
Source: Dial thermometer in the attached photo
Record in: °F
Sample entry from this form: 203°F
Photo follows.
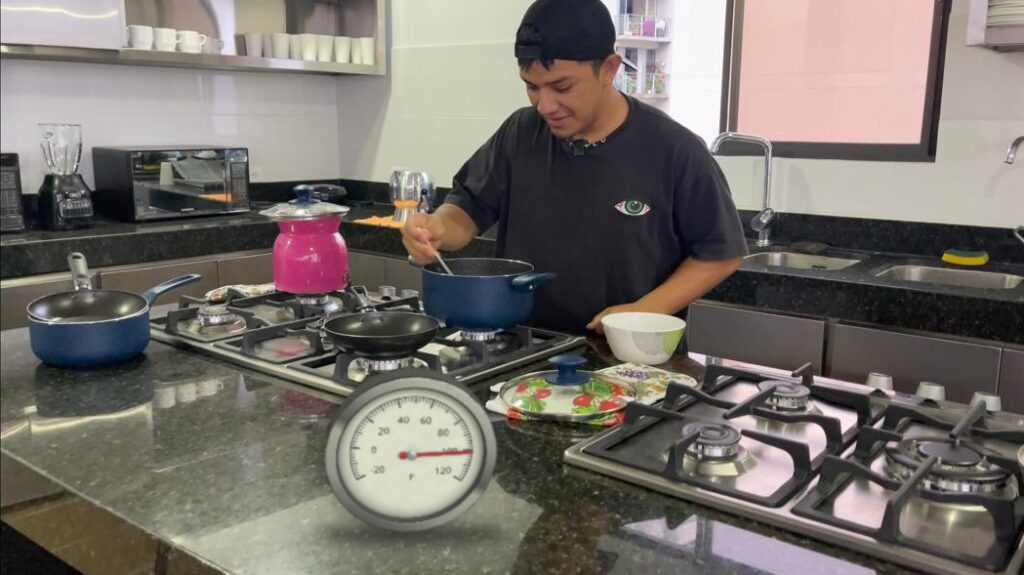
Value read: 100°F
